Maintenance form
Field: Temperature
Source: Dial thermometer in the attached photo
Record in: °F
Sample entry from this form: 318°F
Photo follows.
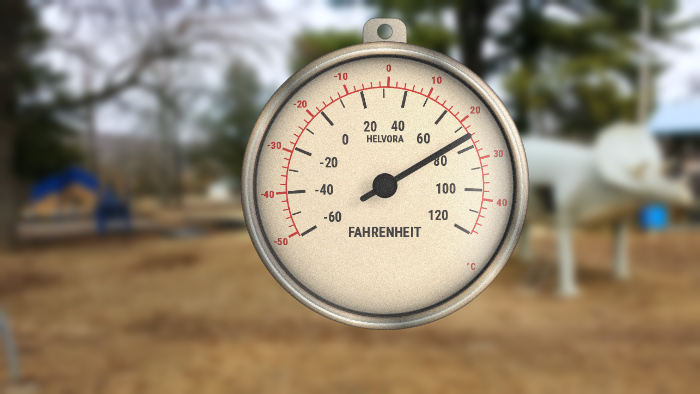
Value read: 75°F
